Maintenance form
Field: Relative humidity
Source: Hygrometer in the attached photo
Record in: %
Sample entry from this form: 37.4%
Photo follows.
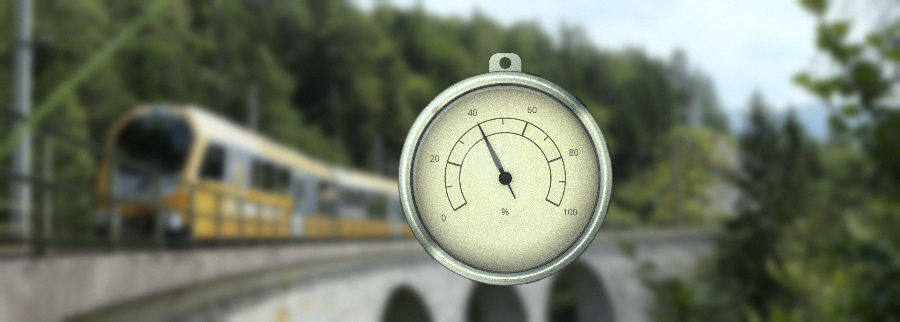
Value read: 40%
